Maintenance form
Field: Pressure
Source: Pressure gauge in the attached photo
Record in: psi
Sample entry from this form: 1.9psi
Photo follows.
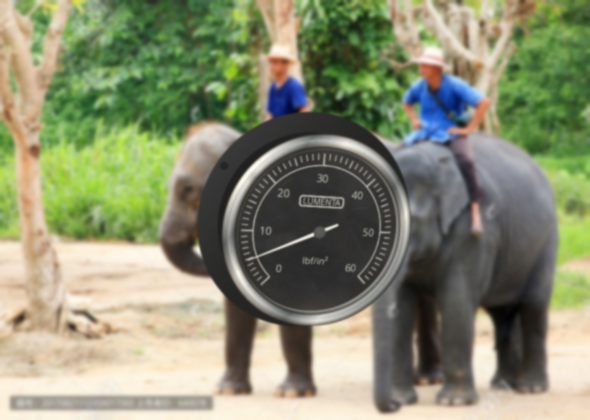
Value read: 5psi
